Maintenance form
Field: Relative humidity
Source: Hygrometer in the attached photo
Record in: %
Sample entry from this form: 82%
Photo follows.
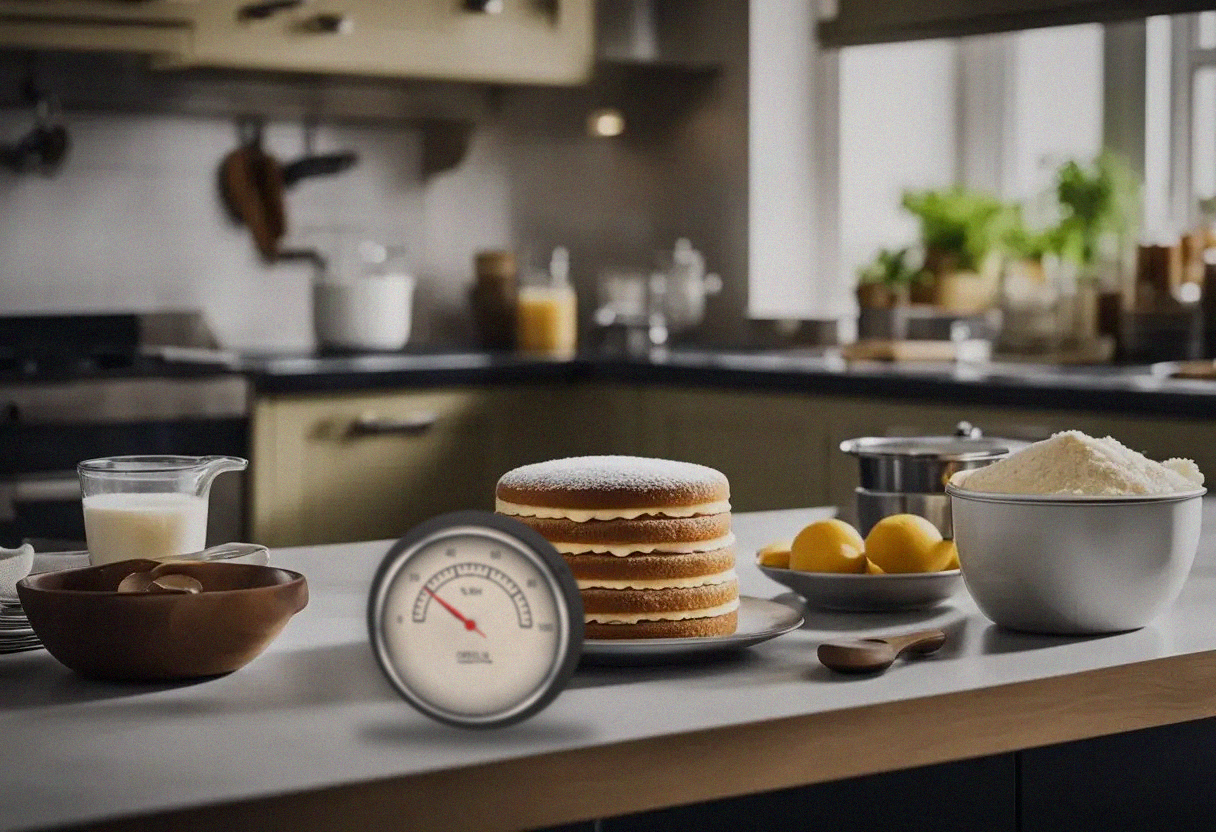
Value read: 20%
